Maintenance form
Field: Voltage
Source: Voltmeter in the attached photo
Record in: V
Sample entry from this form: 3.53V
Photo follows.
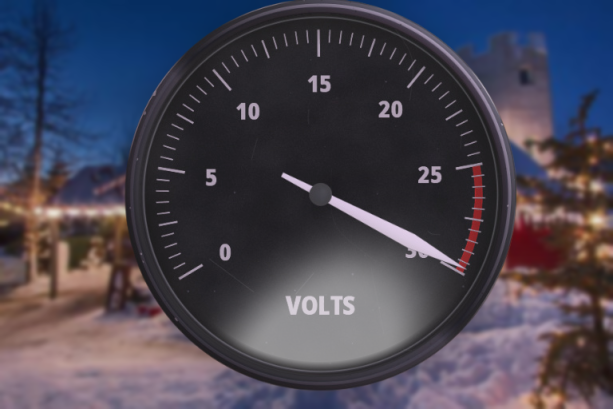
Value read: 29.75V
